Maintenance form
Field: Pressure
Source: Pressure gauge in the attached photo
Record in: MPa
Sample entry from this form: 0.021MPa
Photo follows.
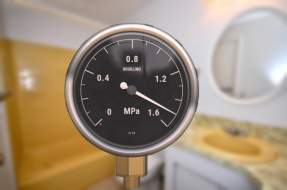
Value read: 1.5MPa
